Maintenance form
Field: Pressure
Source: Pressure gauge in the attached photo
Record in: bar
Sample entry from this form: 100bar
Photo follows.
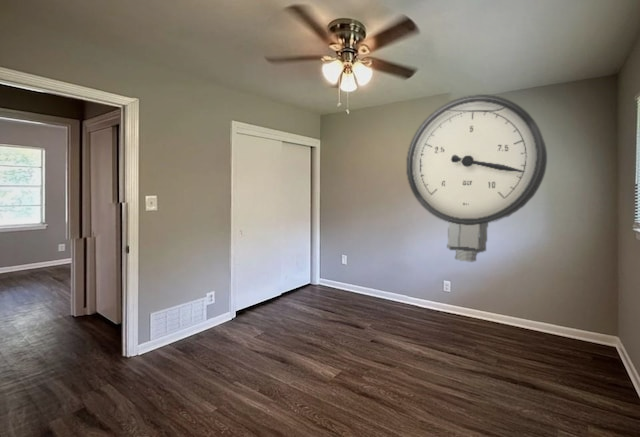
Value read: 8.75bar
